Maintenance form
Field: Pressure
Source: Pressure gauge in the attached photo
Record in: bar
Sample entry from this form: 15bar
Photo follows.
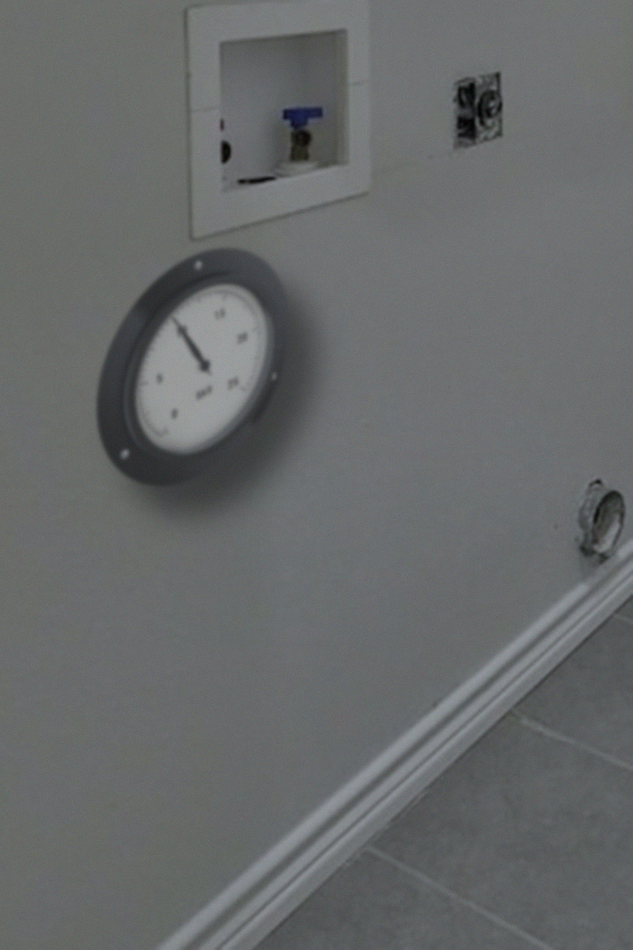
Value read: 10bar
